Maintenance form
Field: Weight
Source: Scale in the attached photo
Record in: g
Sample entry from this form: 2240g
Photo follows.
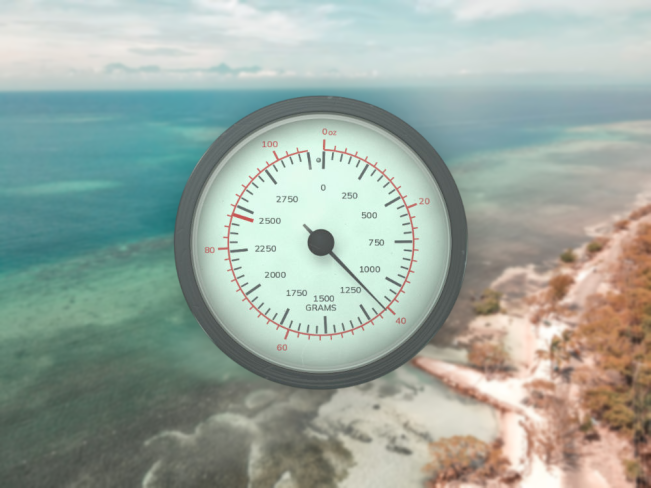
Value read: 1150g
